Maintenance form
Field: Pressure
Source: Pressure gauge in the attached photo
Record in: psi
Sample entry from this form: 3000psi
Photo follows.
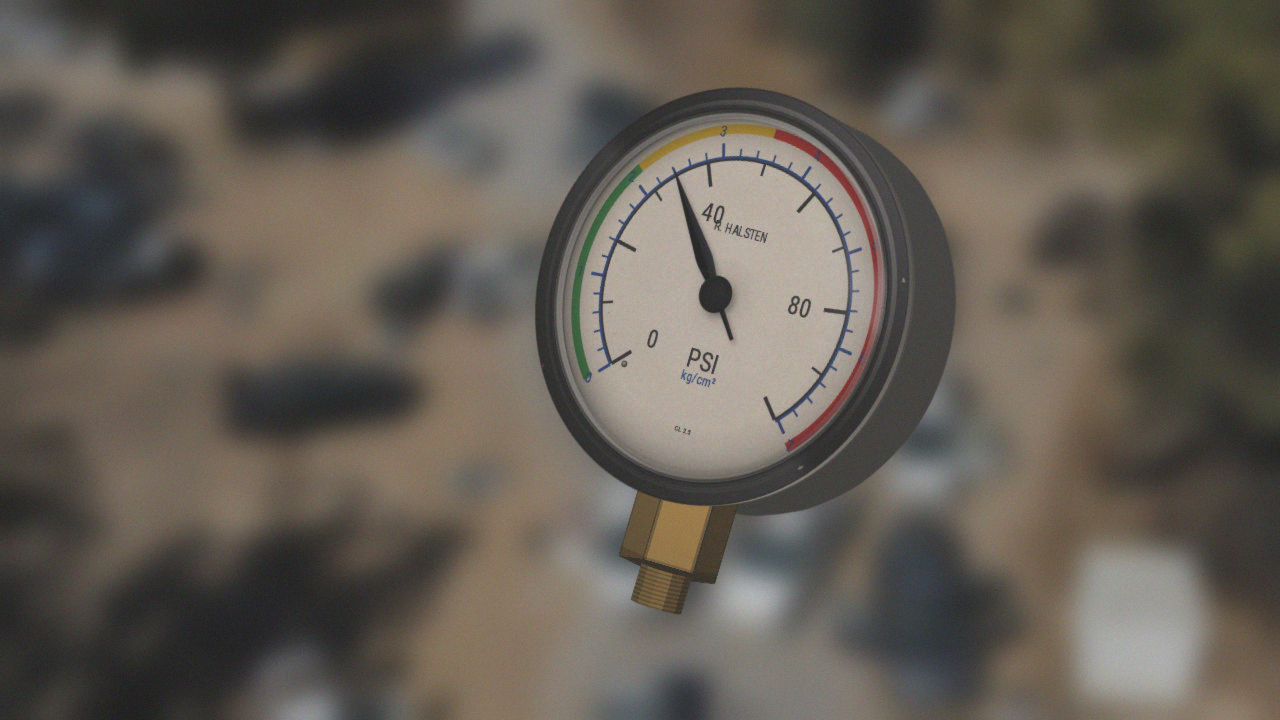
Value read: 35psi
